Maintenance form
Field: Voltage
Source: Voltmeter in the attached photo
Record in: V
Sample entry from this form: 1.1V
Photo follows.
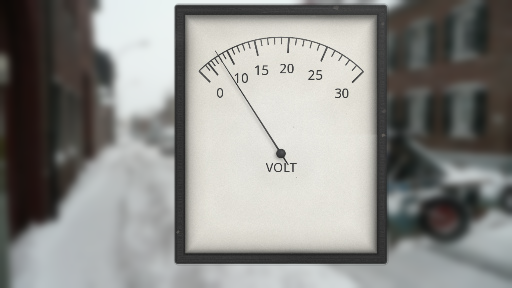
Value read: 8V
